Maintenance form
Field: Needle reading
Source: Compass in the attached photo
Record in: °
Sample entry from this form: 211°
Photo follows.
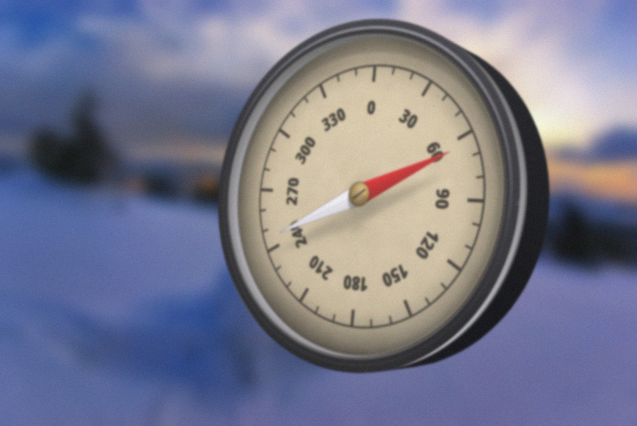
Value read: 65°
